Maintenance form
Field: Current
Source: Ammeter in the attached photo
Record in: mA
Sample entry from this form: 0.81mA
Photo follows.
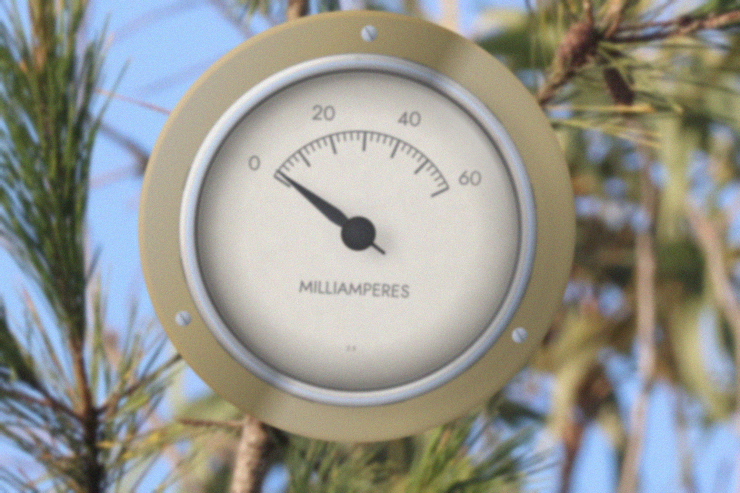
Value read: 2mA
